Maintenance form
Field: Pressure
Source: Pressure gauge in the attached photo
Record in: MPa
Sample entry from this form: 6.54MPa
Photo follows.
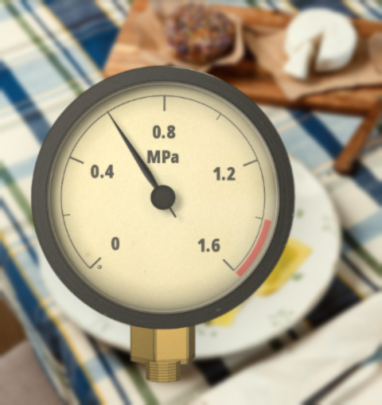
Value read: 0.6MPa
